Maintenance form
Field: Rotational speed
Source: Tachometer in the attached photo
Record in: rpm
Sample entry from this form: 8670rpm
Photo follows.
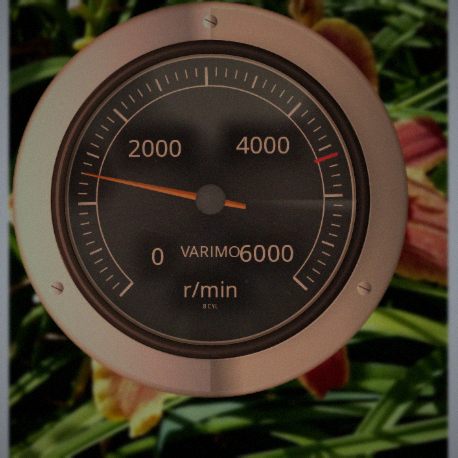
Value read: 1300rpm
